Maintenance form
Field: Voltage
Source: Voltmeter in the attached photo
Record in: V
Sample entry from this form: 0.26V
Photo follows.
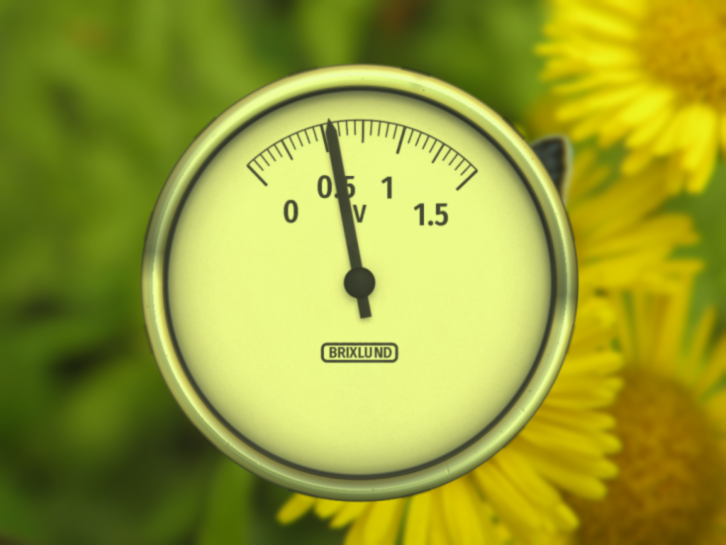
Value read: 0.55V
